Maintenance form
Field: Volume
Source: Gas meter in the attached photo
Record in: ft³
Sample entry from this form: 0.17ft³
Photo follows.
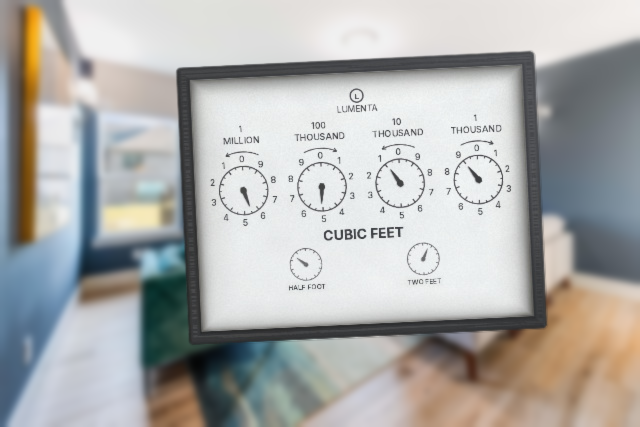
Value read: 550900ft³
